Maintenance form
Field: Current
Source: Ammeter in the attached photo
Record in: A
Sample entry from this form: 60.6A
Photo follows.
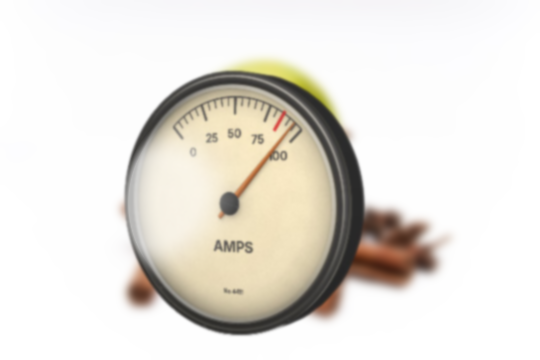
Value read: 95A
